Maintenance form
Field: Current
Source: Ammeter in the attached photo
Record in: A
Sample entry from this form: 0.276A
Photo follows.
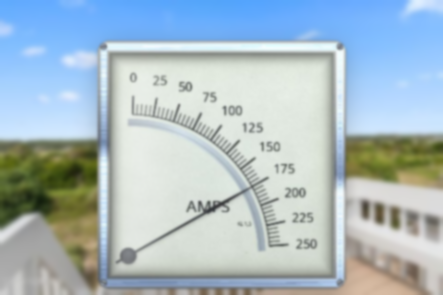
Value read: 175A
